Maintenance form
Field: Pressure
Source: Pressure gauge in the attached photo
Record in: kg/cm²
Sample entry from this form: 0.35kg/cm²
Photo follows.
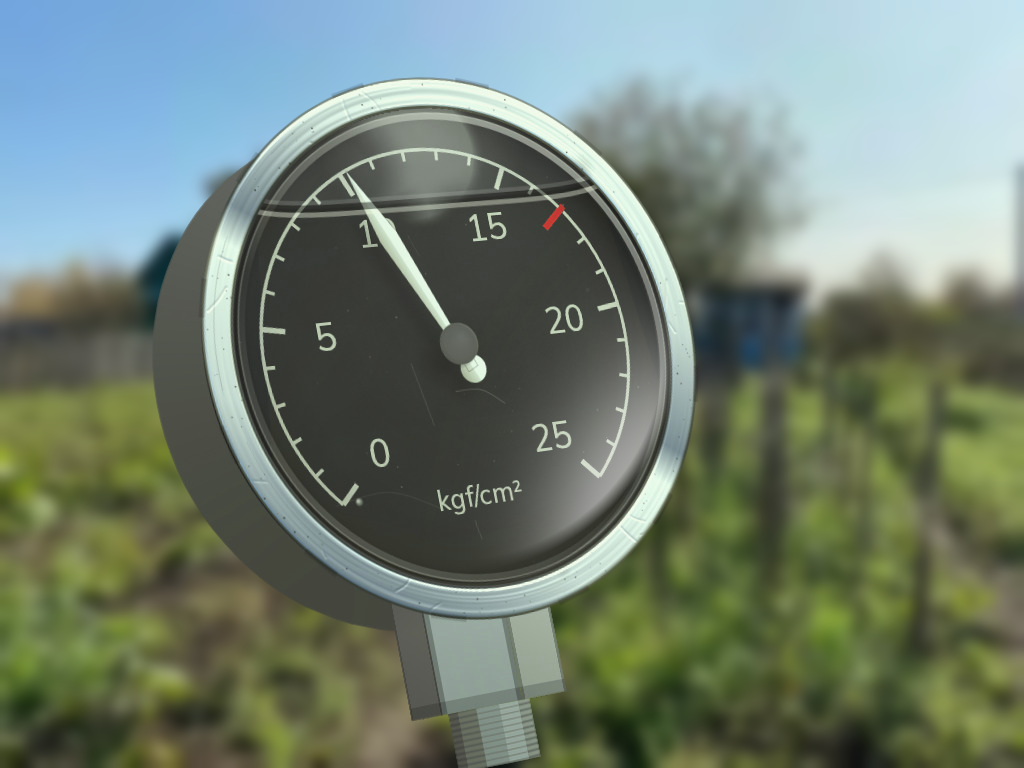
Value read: 10kg/cm²
